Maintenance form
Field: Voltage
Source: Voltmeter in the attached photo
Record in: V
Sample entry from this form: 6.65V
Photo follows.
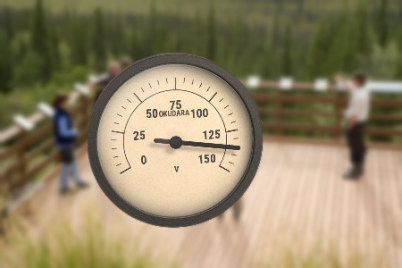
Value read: 135V
